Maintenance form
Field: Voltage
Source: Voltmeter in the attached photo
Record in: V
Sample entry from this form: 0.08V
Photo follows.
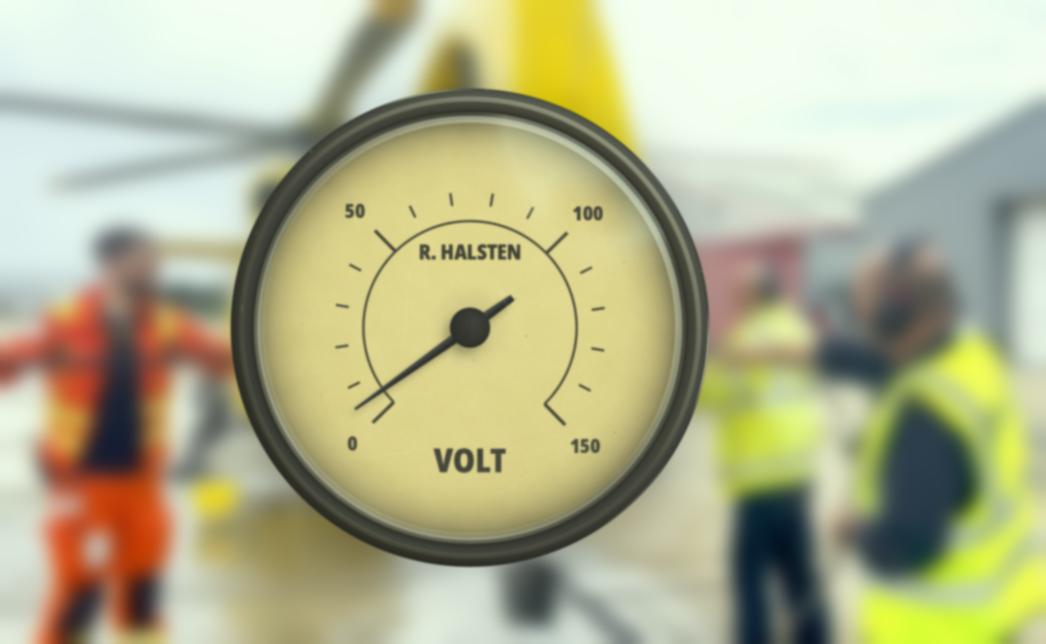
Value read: 5V
